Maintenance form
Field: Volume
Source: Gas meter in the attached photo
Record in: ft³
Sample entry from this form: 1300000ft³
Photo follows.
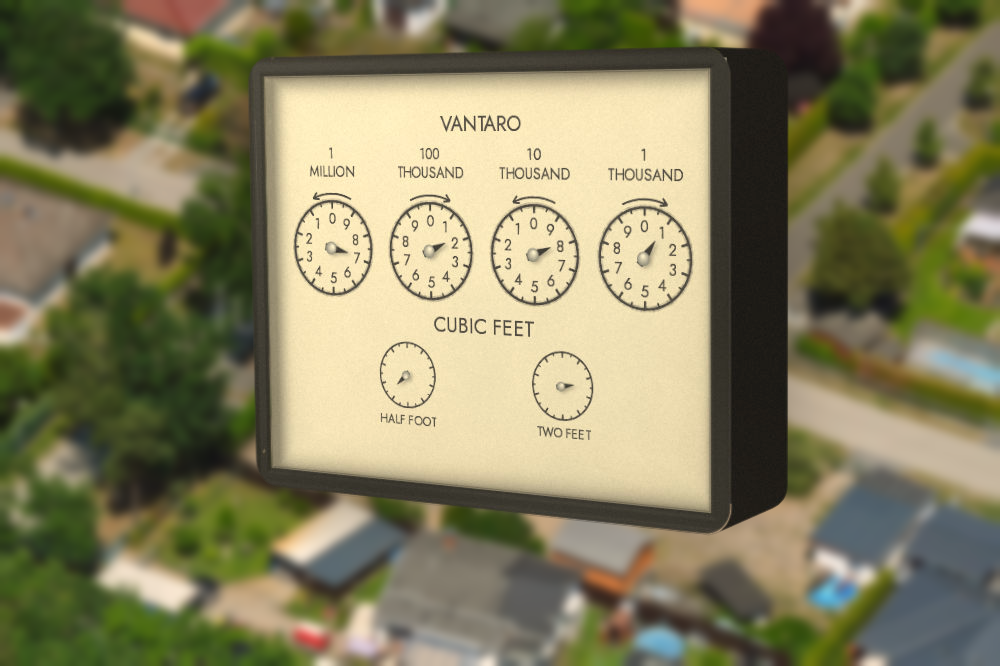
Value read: 718100ft³
